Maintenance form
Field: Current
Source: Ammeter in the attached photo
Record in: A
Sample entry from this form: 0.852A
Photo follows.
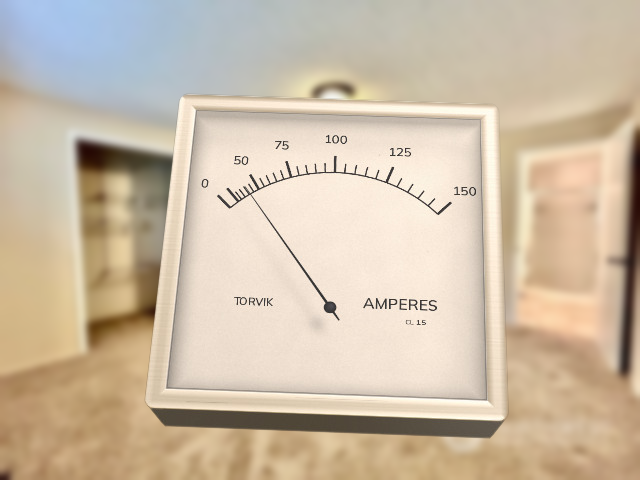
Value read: 40A
